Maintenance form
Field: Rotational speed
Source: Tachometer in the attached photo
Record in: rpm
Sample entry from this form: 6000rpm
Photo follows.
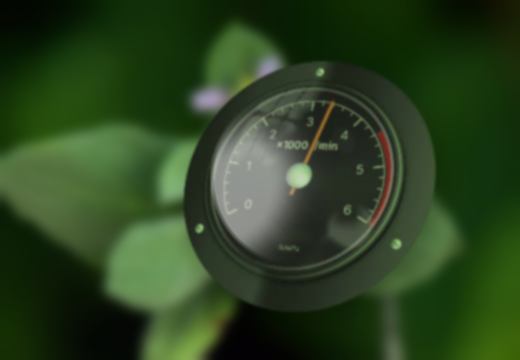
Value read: 3400rpm
